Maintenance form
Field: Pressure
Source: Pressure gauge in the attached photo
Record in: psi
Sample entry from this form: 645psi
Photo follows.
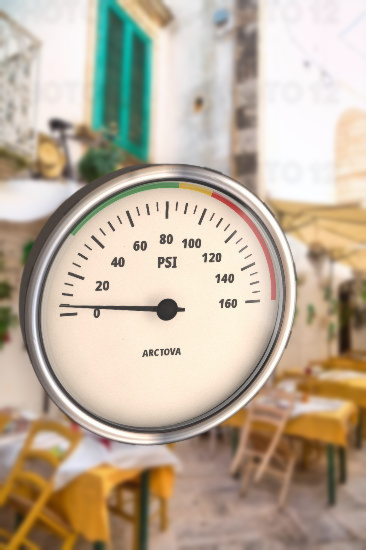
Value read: 5psi
